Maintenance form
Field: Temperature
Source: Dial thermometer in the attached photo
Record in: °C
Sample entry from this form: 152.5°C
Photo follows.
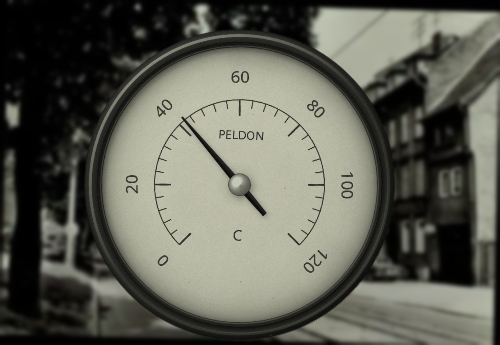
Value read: 42°C
